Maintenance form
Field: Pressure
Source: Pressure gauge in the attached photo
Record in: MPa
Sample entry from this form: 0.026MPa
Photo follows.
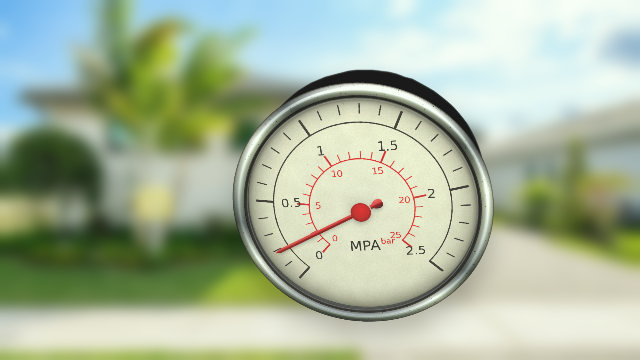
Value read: 0.2MPa
